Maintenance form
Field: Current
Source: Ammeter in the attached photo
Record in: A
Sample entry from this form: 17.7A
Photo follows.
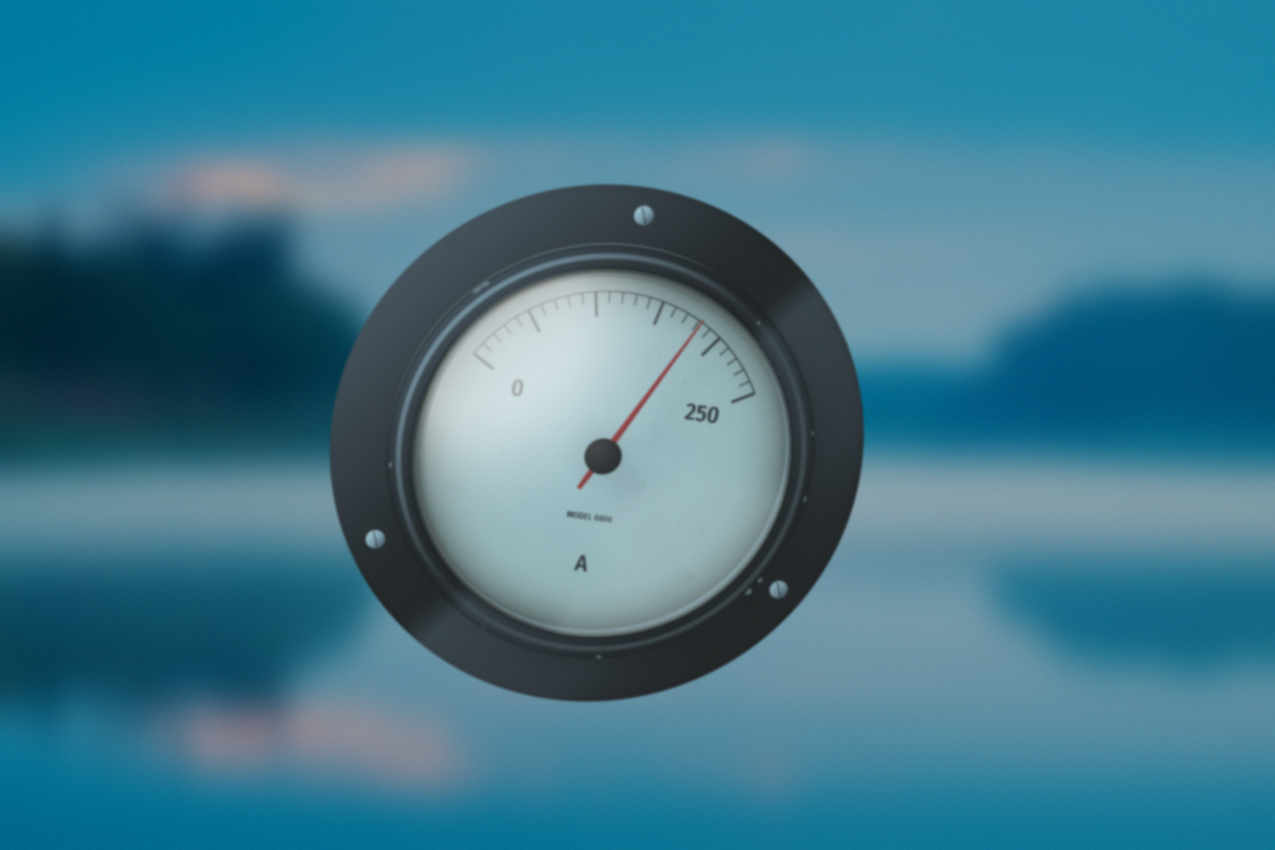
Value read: 180A
